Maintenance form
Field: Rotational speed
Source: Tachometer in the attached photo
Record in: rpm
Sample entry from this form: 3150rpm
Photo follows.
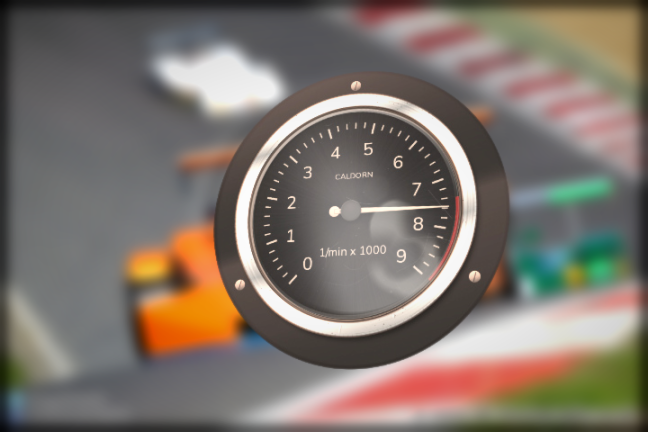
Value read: 7600rpm
